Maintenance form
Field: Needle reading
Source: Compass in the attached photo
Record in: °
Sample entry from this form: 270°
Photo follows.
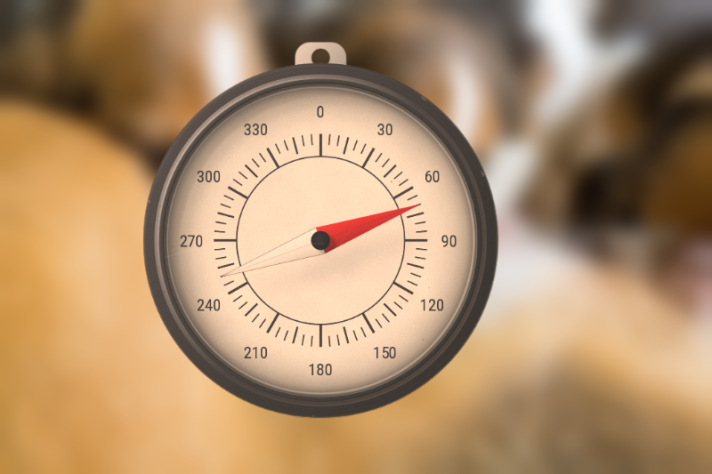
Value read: 70°
